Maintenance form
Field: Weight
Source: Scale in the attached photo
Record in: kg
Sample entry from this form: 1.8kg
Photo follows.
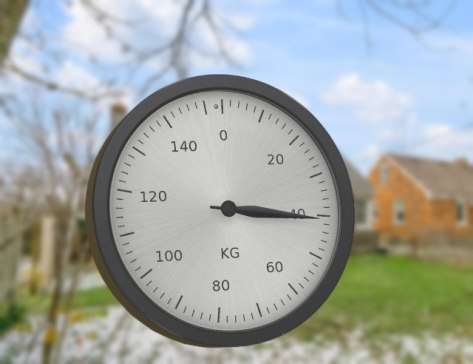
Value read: 41kg
